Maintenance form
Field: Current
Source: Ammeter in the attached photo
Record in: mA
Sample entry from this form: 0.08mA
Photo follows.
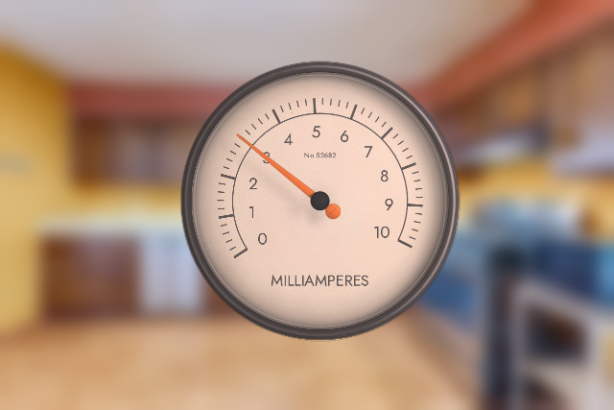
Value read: 3mA
